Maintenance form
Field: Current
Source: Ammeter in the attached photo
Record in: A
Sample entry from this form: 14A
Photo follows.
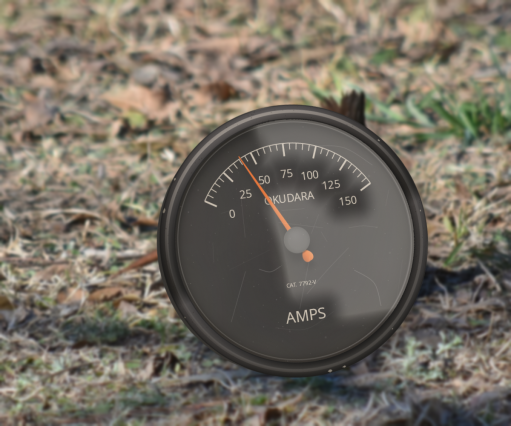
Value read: 40A
